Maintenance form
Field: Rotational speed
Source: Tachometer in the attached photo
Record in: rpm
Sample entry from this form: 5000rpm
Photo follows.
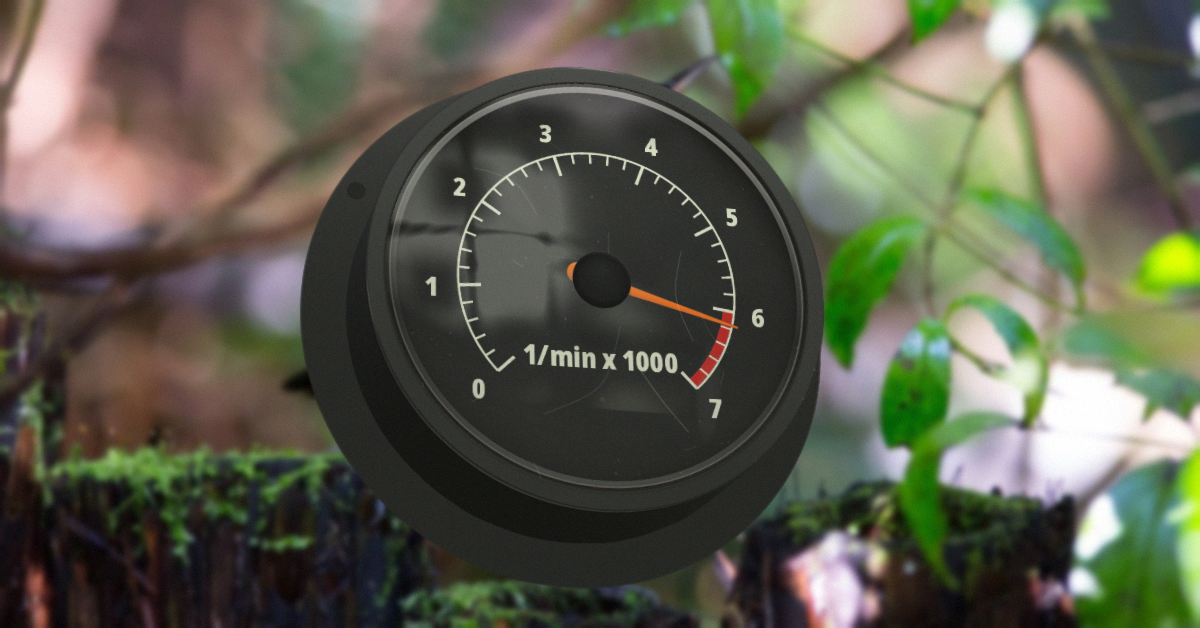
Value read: 6200rpm
